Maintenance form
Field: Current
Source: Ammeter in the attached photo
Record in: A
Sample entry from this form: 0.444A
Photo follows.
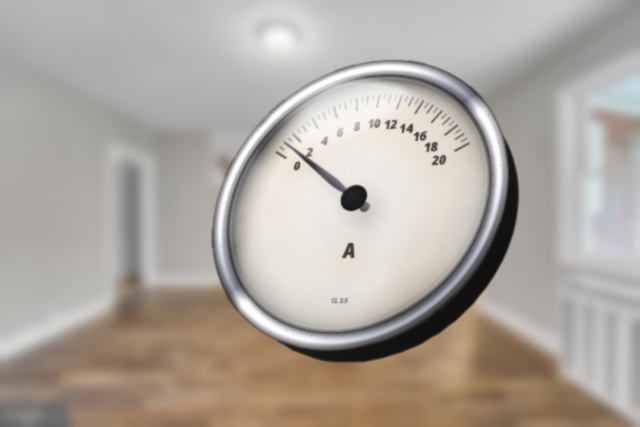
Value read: 1A
